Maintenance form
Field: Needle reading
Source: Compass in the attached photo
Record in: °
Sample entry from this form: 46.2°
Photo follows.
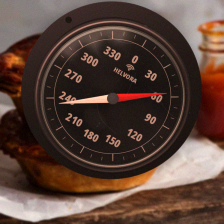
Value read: 55°
